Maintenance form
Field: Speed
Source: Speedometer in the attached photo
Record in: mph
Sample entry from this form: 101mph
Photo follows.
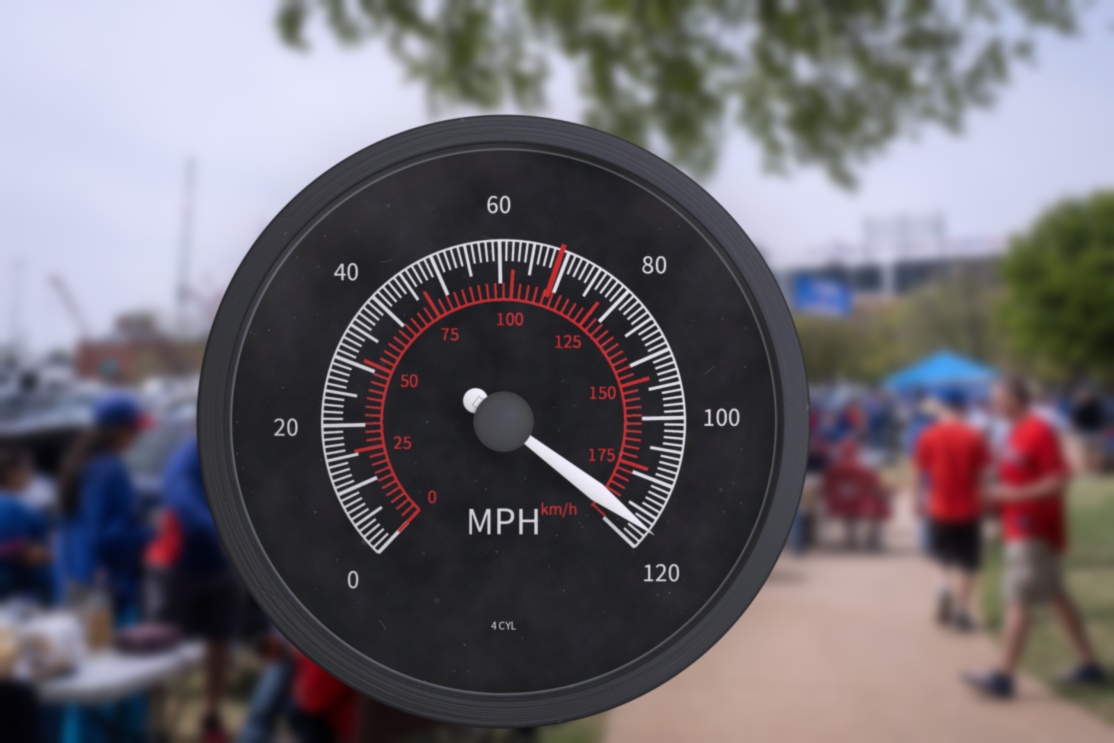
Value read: 117mph
